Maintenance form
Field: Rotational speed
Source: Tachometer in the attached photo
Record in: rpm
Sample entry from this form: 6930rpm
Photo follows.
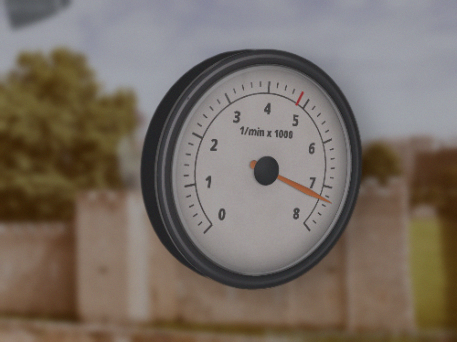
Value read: 7300rpm
